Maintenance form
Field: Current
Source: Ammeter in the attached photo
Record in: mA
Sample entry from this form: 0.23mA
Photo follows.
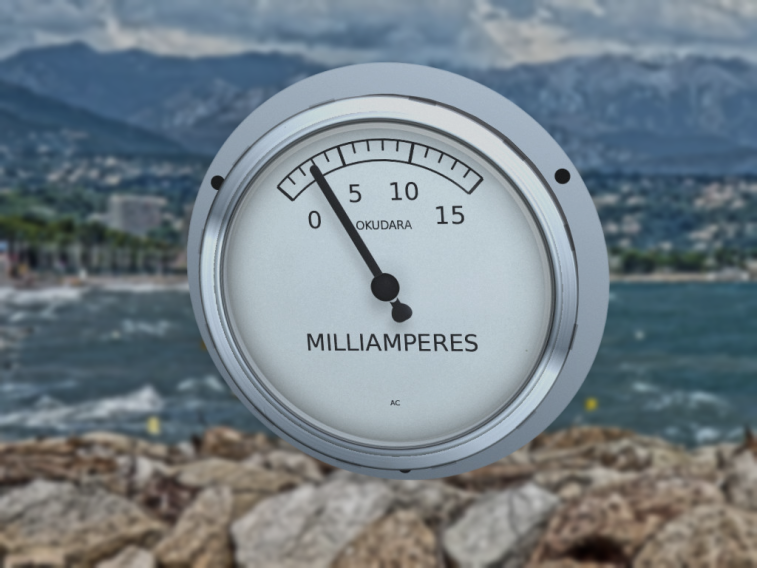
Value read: 3mA
